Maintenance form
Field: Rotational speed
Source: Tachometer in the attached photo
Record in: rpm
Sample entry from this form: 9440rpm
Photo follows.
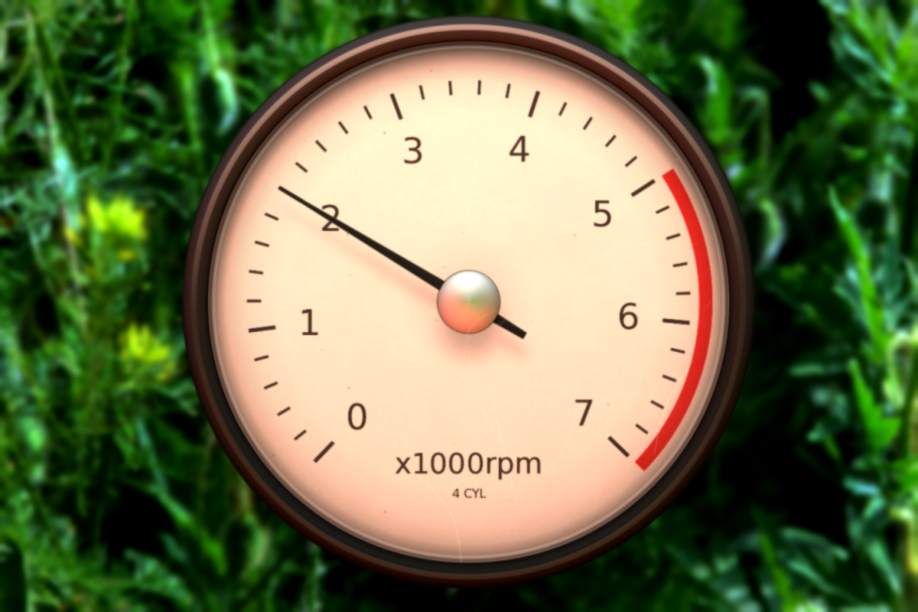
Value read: 2000rpm
